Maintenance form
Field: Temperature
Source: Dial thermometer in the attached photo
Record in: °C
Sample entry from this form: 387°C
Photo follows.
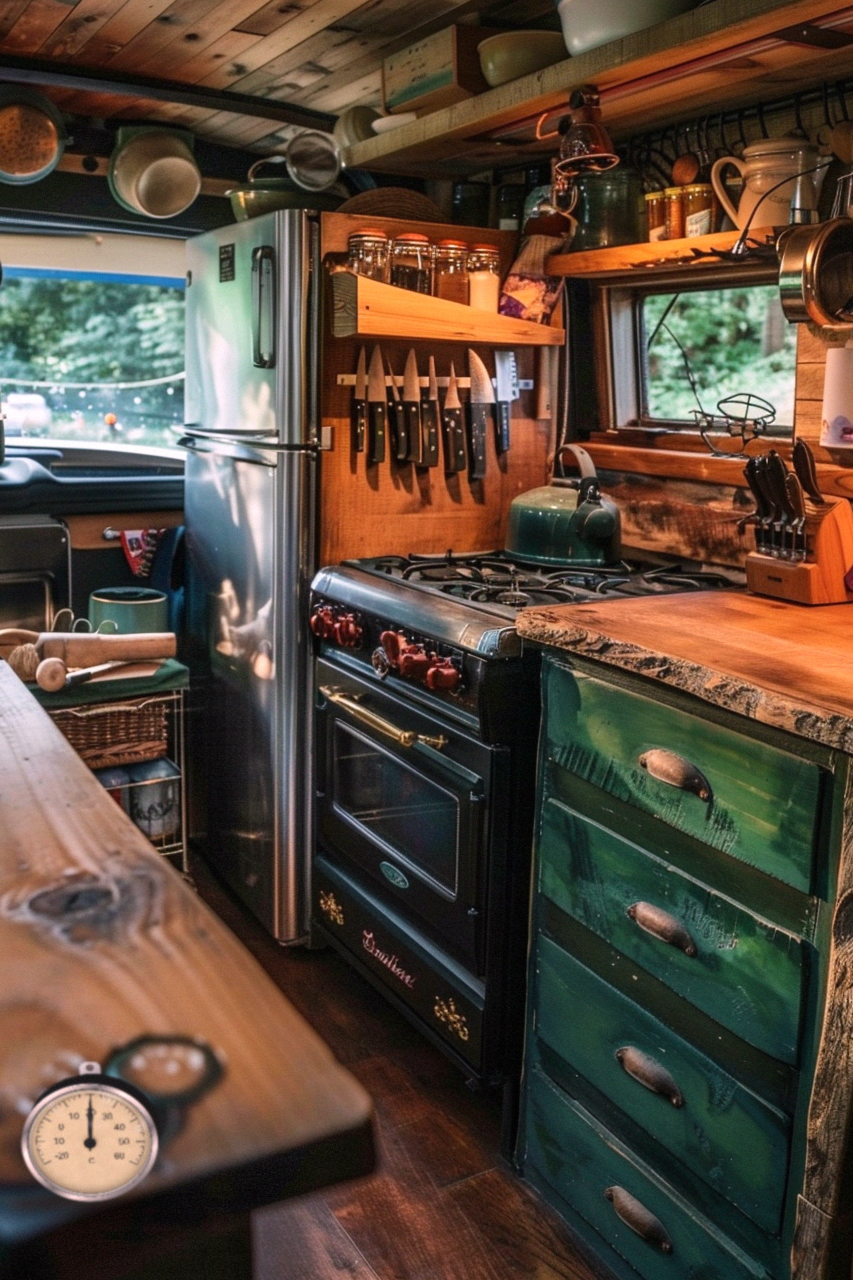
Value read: 20°C
